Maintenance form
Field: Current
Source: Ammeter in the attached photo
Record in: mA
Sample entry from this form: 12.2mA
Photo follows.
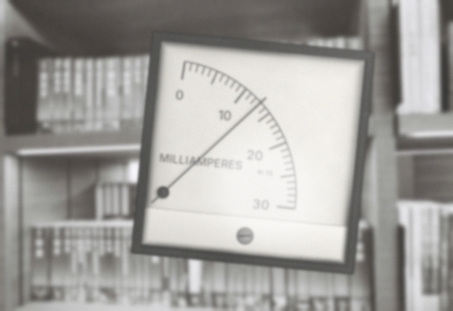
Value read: 13mA
